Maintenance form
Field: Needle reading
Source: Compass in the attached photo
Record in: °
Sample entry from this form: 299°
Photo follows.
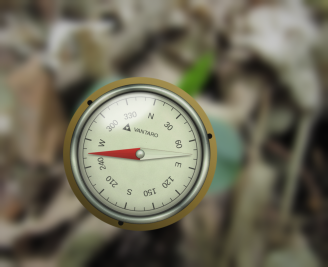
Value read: 255°
